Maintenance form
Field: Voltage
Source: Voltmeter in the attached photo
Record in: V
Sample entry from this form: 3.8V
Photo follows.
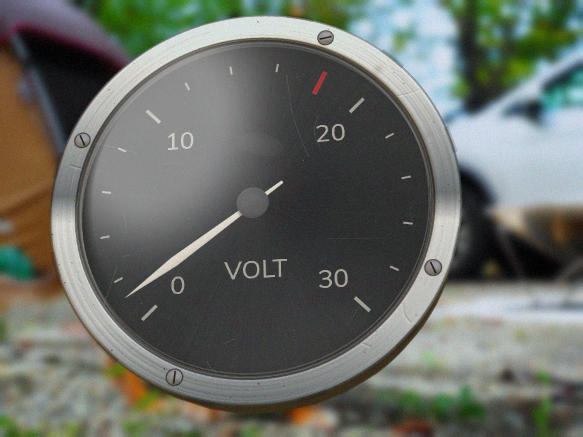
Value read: 1V
